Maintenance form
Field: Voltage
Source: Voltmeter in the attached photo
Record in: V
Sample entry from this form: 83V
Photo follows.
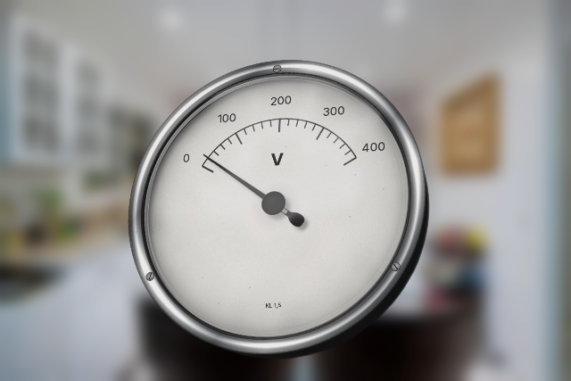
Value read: 20V
